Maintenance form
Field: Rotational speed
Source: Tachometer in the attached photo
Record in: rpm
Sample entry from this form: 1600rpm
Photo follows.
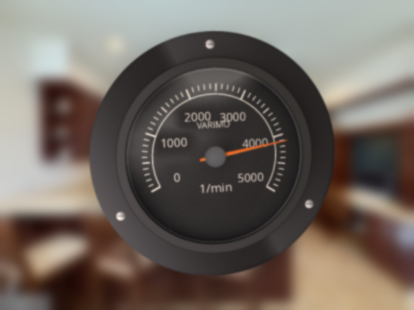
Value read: 4100rpm
